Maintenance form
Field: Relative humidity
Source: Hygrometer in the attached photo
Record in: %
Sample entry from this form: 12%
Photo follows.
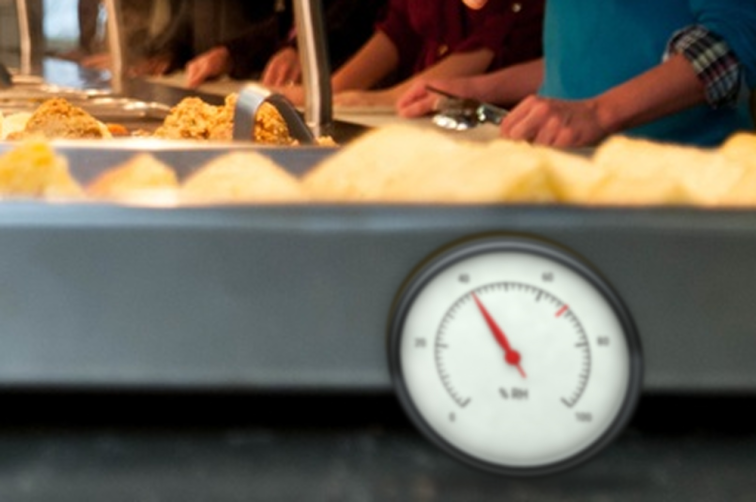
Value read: 40%
